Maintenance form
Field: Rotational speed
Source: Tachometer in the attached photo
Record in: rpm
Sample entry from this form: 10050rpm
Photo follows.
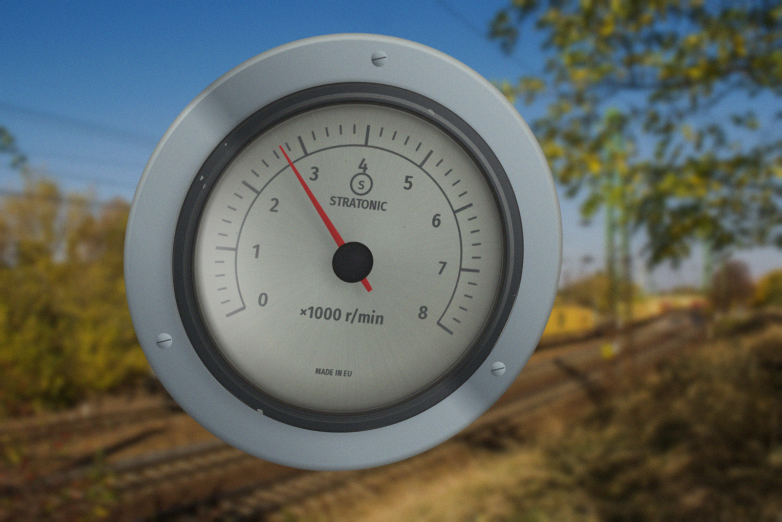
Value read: 2700rpm
